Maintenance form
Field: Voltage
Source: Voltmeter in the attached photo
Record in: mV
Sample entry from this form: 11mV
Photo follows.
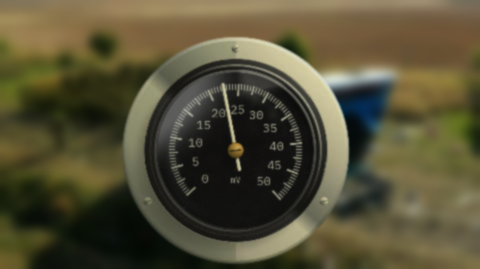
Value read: 22.5mV
